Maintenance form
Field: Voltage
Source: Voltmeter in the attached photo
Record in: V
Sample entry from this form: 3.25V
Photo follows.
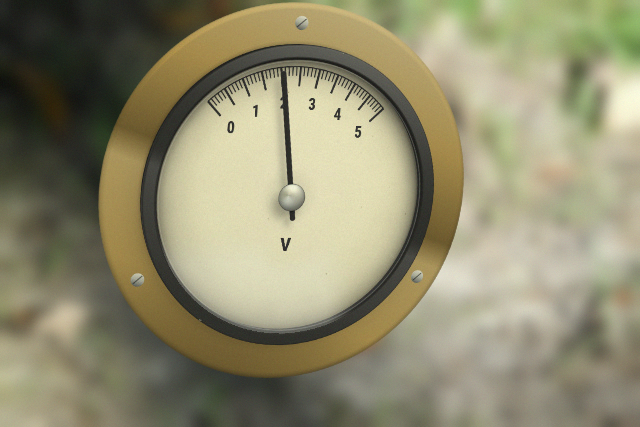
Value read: 2V
